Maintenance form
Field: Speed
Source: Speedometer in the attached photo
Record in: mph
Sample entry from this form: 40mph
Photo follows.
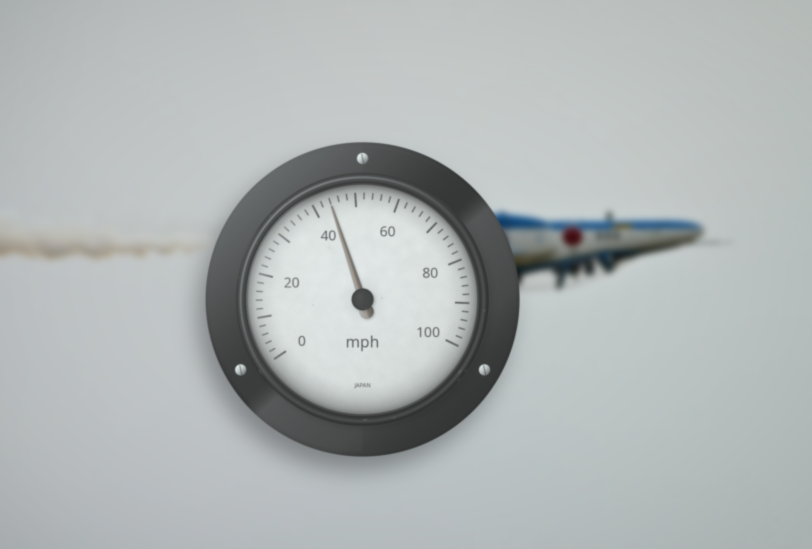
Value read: 44mph
